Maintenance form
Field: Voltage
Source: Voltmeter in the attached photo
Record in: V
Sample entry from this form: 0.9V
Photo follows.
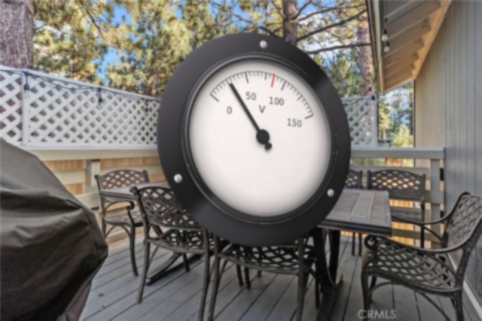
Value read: 25V
